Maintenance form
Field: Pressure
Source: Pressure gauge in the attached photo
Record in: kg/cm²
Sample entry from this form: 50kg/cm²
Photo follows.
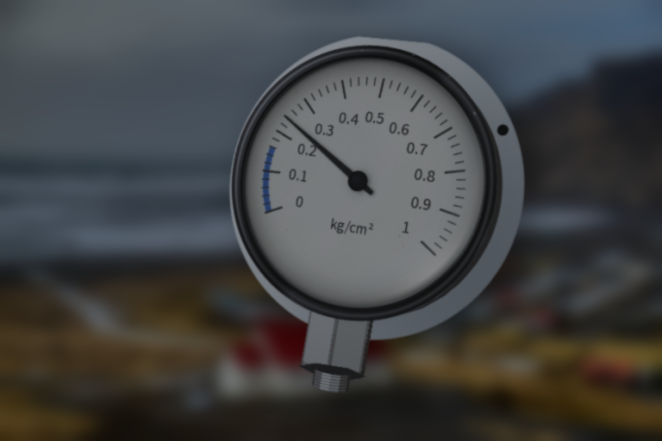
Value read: 0.24kg/cm²
